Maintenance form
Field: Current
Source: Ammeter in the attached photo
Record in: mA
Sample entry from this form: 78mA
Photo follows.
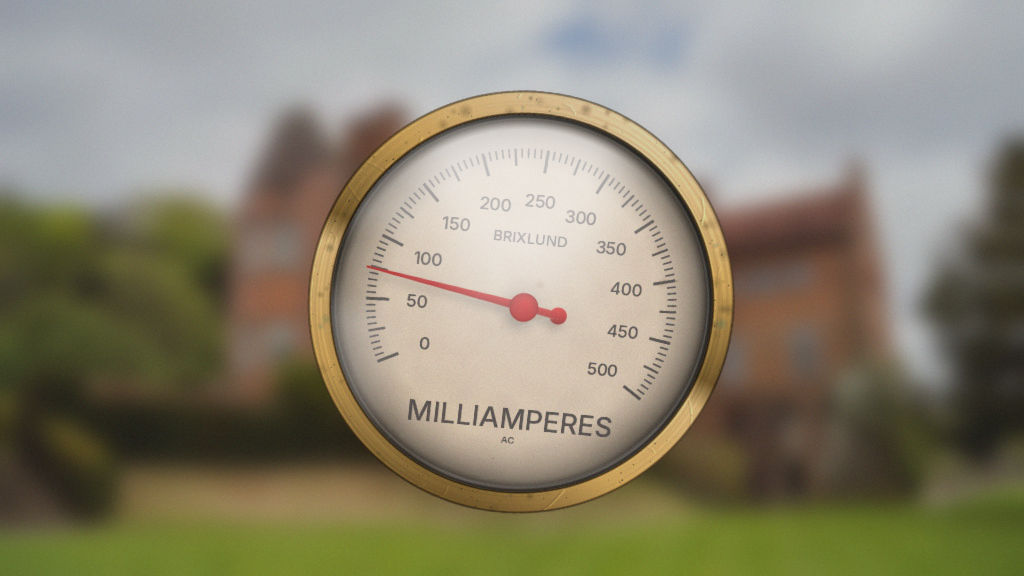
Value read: 75mA
